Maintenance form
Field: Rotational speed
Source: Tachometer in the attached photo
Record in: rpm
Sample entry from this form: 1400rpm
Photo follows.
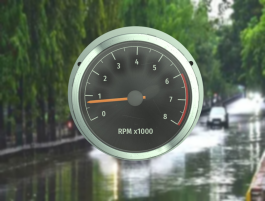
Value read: 750rpm
